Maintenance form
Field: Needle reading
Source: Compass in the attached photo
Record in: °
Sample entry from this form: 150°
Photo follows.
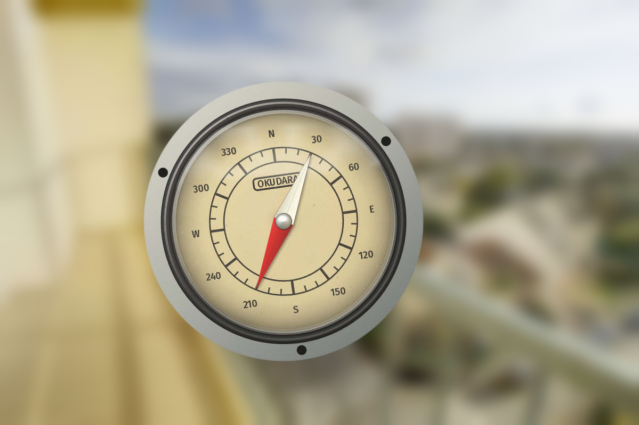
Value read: 210°
